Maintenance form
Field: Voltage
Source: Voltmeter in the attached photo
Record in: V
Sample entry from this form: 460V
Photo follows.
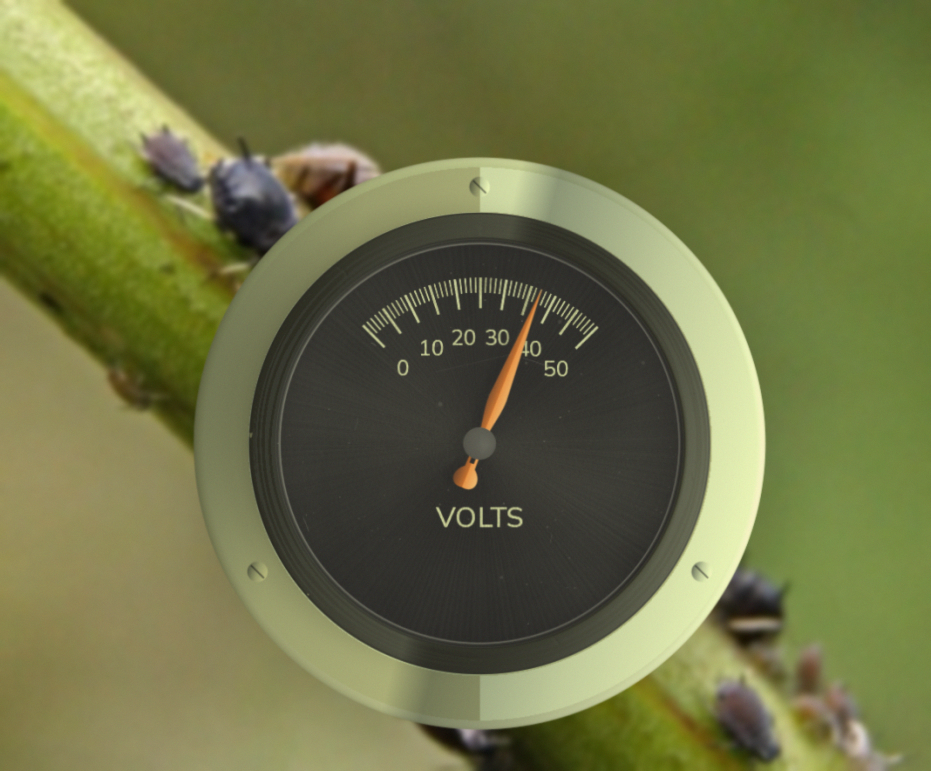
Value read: 37V
